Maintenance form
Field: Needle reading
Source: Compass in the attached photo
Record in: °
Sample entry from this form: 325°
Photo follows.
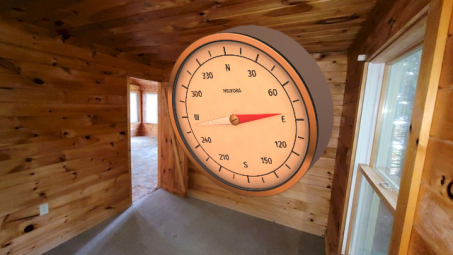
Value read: 82.5°
